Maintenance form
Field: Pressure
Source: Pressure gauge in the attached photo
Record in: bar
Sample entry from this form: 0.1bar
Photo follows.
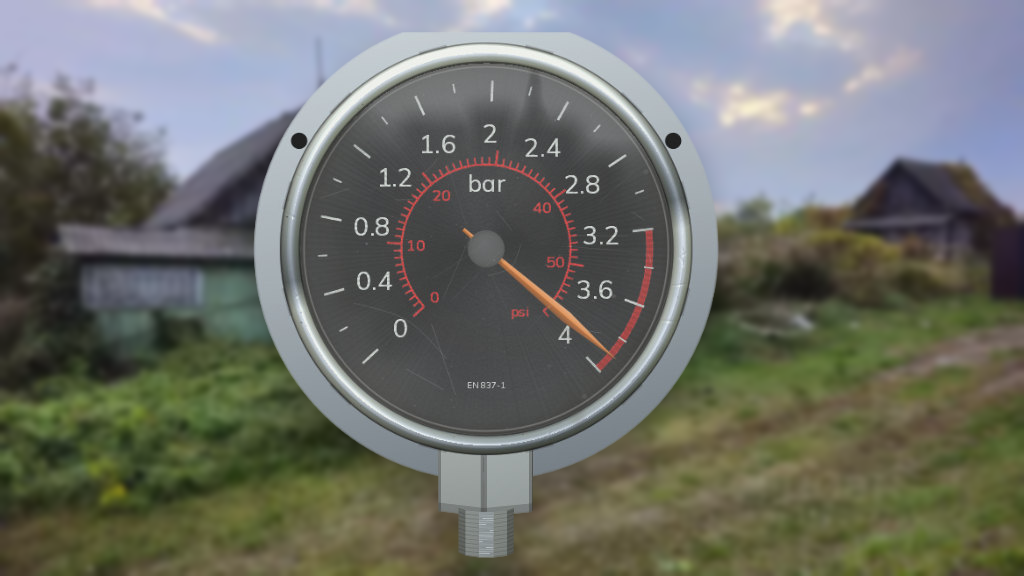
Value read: 3.9bar
